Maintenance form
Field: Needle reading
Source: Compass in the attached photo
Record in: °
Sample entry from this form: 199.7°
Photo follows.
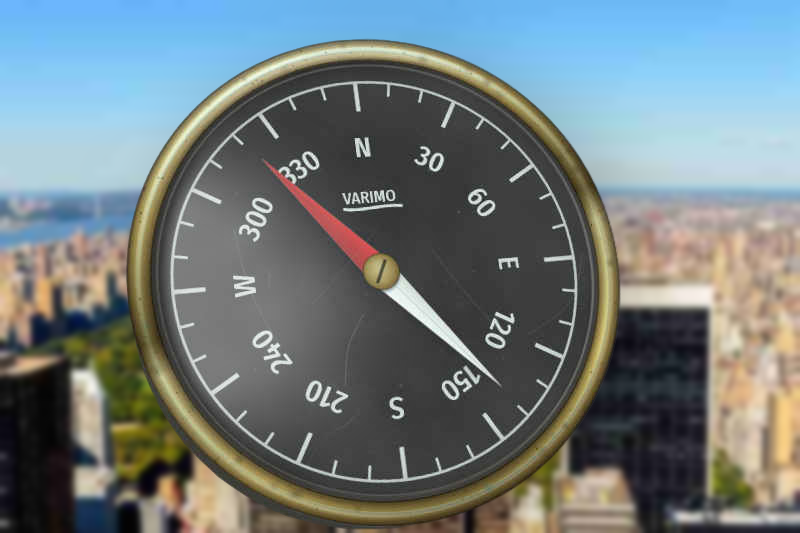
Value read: 320°
